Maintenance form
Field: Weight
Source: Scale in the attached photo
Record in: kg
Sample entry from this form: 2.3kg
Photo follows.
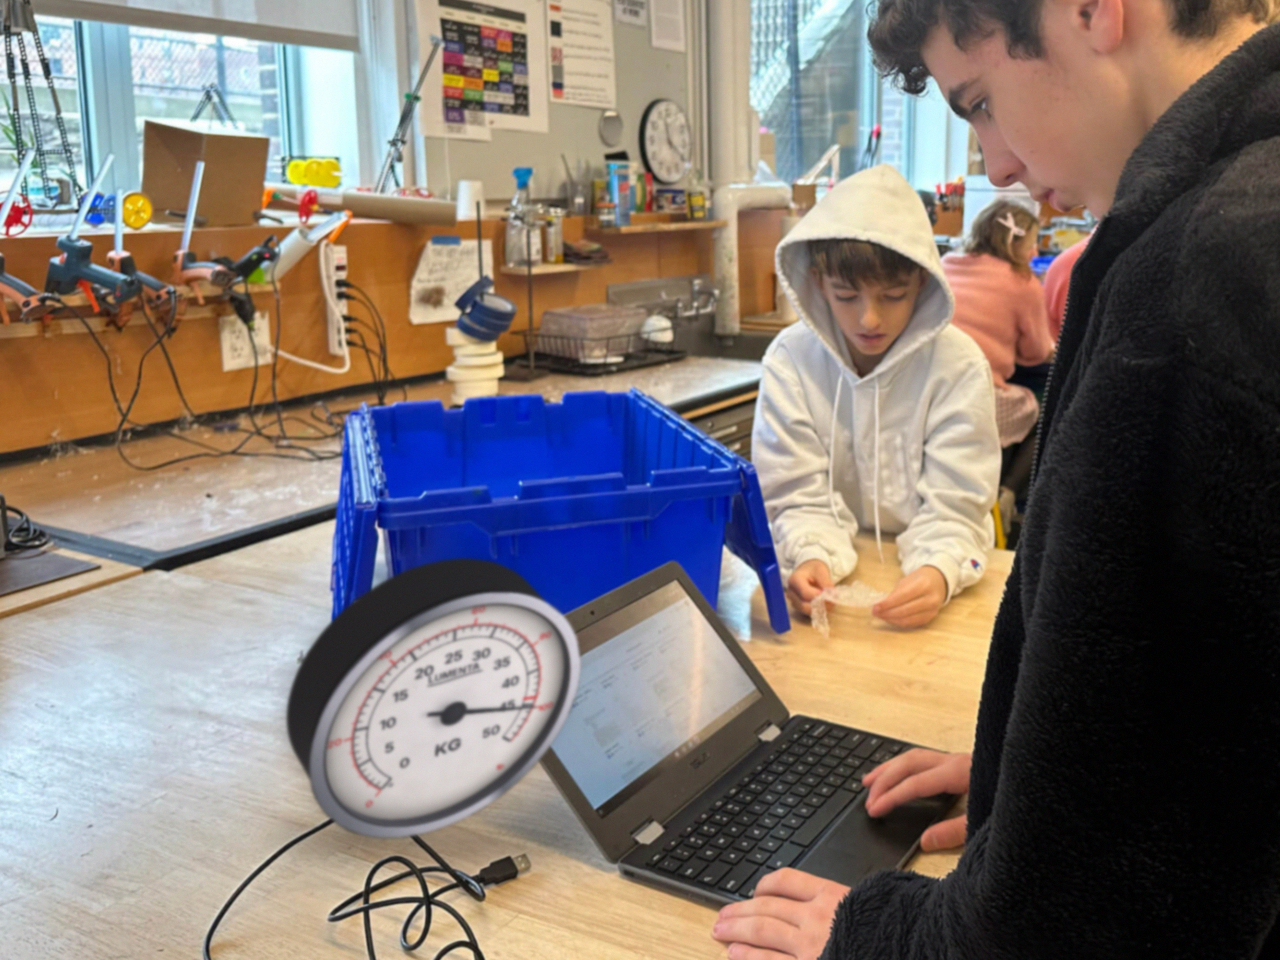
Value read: 45kg
